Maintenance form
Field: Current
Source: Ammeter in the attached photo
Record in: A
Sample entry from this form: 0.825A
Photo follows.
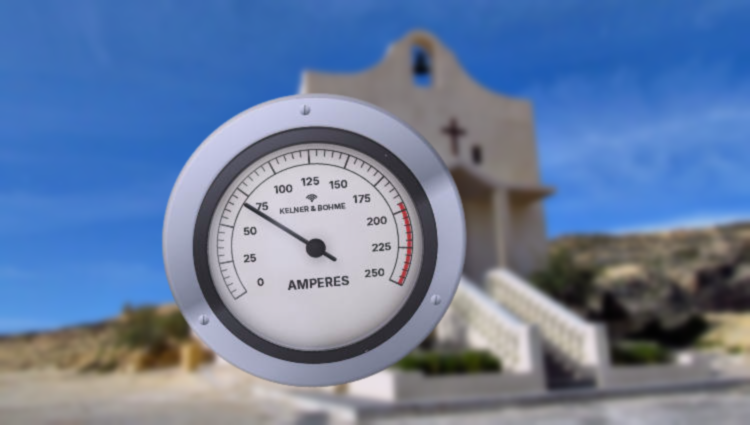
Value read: 70A
